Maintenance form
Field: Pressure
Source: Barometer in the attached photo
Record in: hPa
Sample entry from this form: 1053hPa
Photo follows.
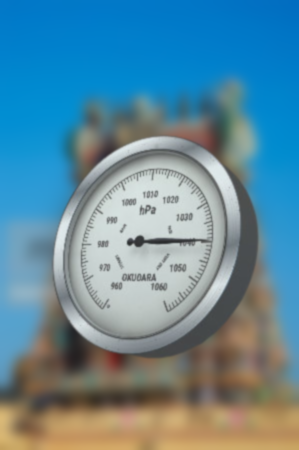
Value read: 1040hPa
